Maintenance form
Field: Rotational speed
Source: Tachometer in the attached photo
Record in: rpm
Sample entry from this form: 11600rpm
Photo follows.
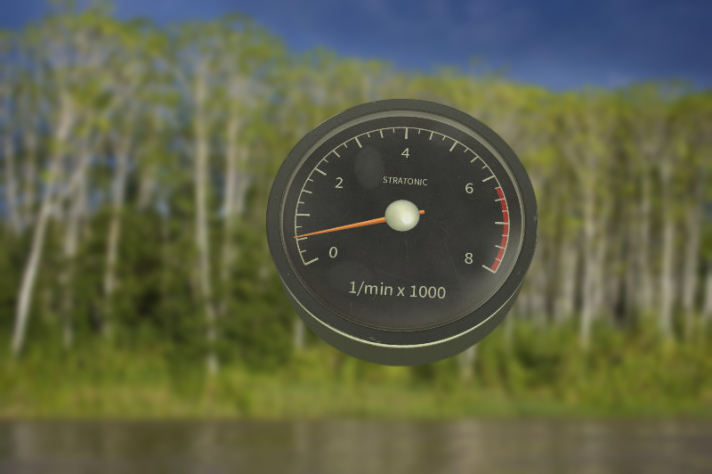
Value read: 500rpm
